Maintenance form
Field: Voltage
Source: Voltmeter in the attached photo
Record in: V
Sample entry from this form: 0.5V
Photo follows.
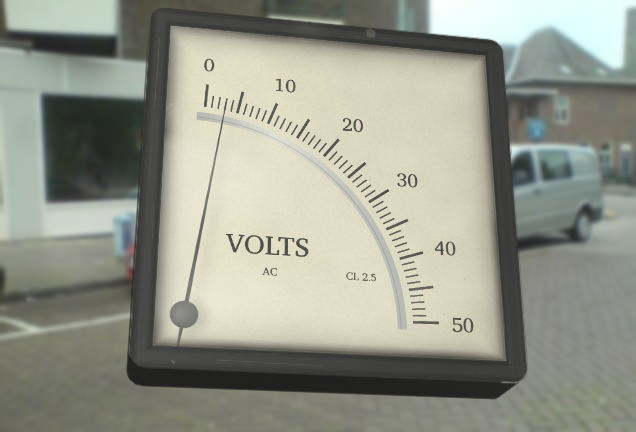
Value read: 3V
